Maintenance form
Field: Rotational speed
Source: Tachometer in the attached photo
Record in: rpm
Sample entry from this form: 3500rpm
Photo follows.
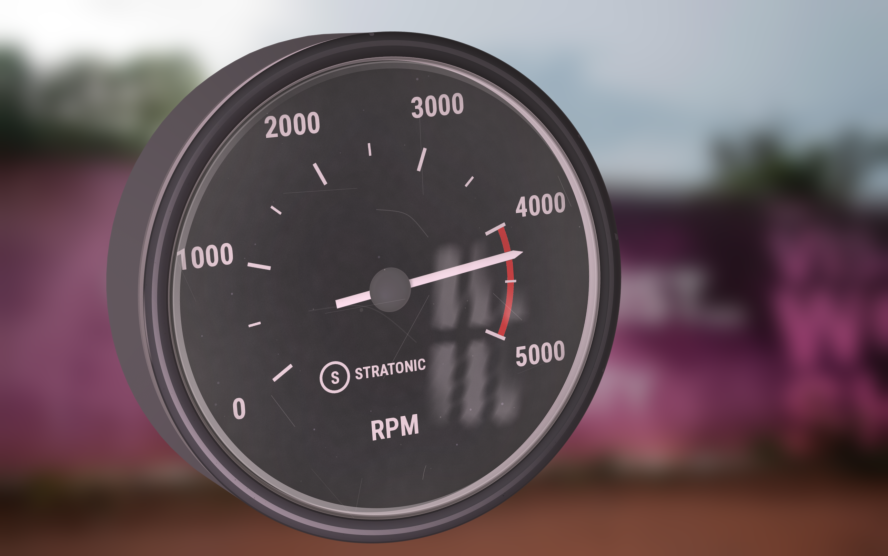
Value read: 4250rpm
